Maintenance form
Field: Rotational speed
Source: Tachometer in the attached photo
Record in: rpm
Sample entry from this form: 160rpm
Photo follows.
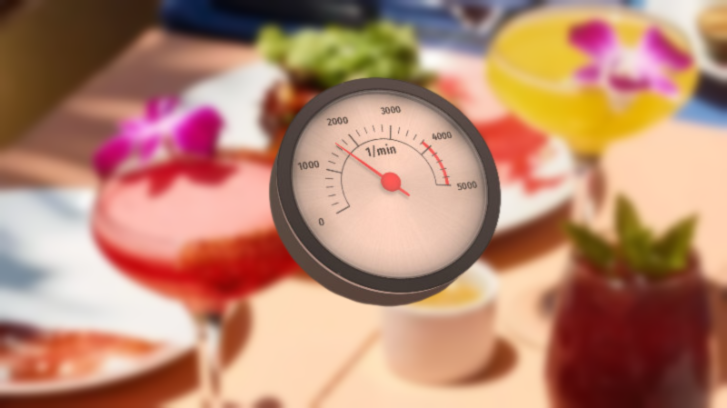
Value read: 1600rpm
